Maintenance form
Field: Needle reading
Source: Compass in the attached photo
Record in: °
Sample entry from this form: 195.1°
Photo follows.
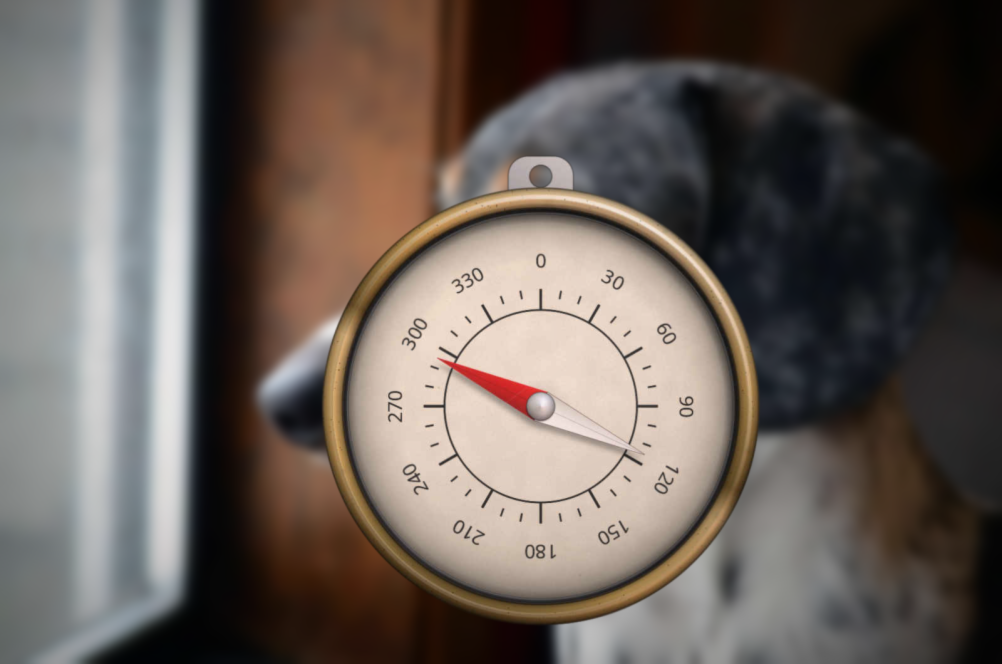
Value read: 295°
